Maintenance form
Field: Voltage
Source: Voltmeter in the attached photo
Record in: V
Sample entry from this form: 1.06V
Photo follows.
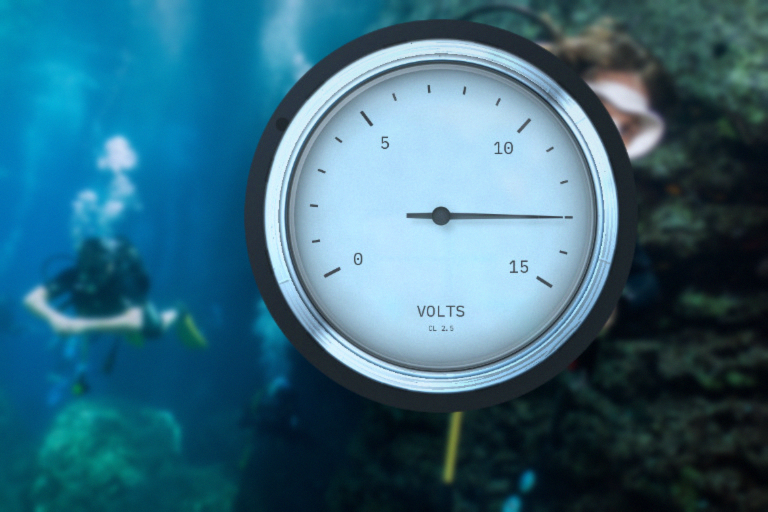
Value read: 13V
